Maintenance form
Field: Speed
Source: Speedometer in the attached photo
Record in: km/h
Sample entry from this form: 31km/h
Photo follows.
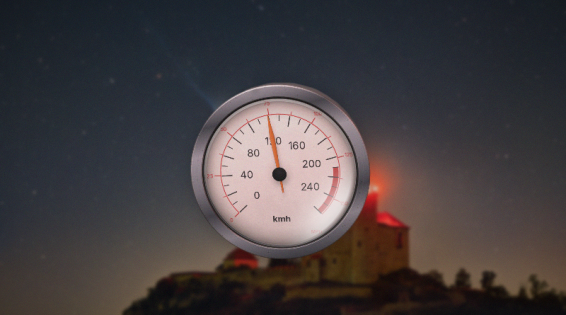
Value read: 120km/h
